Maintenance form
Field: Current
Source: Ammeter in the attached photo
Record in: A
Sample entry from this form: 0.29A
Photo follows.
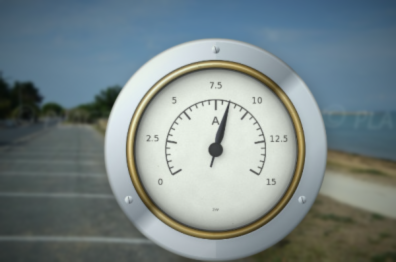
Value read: 8.5A
